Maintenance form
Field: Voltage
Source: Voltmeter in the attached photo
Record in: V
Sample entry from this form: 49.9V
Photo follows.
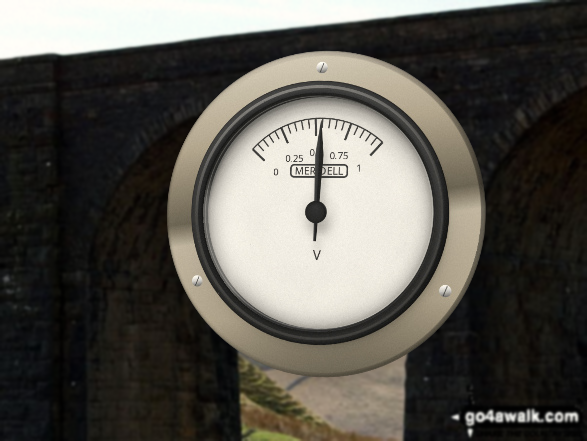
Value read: 0.55V
